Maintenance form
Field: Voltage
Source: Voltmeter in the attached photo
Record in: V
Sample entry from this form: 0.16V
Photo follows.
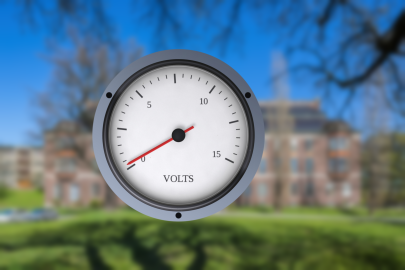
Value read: 0.25V
